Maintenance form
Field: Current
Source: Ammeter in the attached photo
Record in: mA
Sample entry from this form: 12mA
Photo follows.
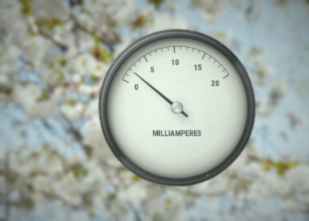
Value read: 2mA
